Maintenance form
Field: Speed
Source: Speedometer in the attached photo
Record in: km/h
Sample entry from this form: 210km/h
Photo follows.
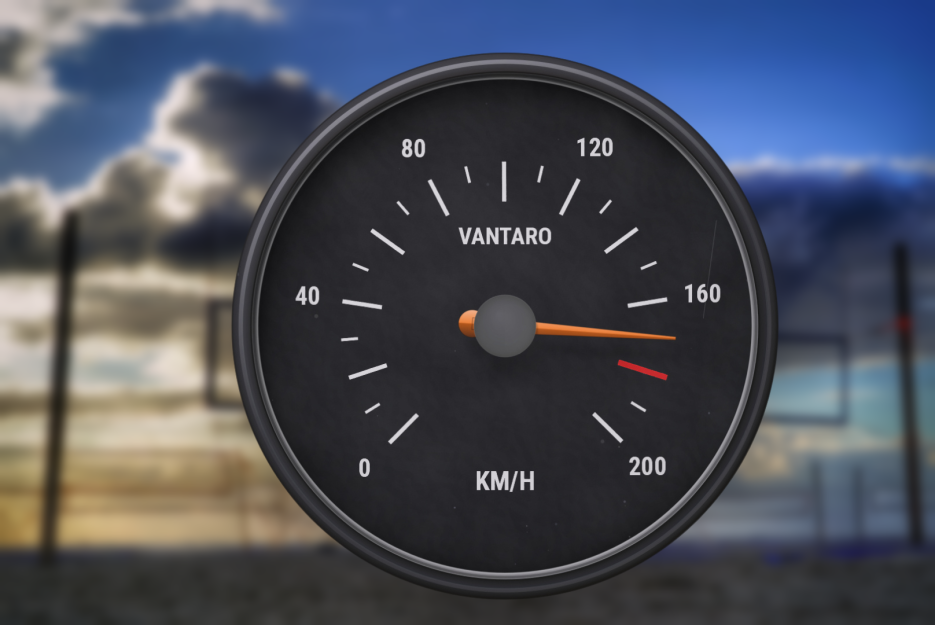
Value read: 170km/h
